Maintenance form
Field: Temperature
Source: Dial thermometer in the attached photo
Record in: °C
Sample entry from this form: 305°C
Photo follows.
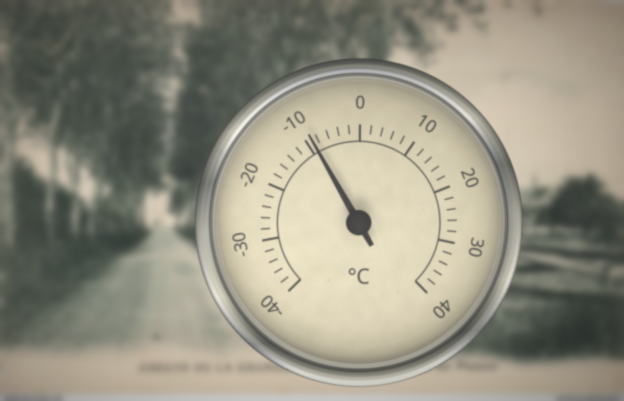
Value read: -9°C
